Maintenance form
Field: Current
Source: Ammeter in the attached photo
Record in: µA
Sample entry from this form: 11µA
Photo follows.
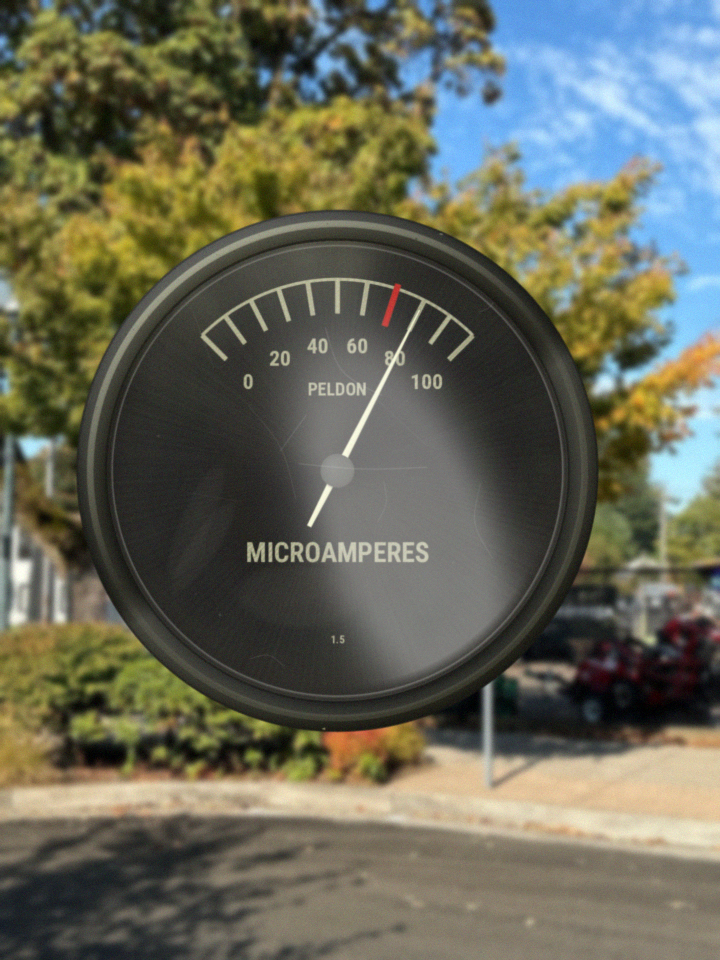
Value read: 80µA
